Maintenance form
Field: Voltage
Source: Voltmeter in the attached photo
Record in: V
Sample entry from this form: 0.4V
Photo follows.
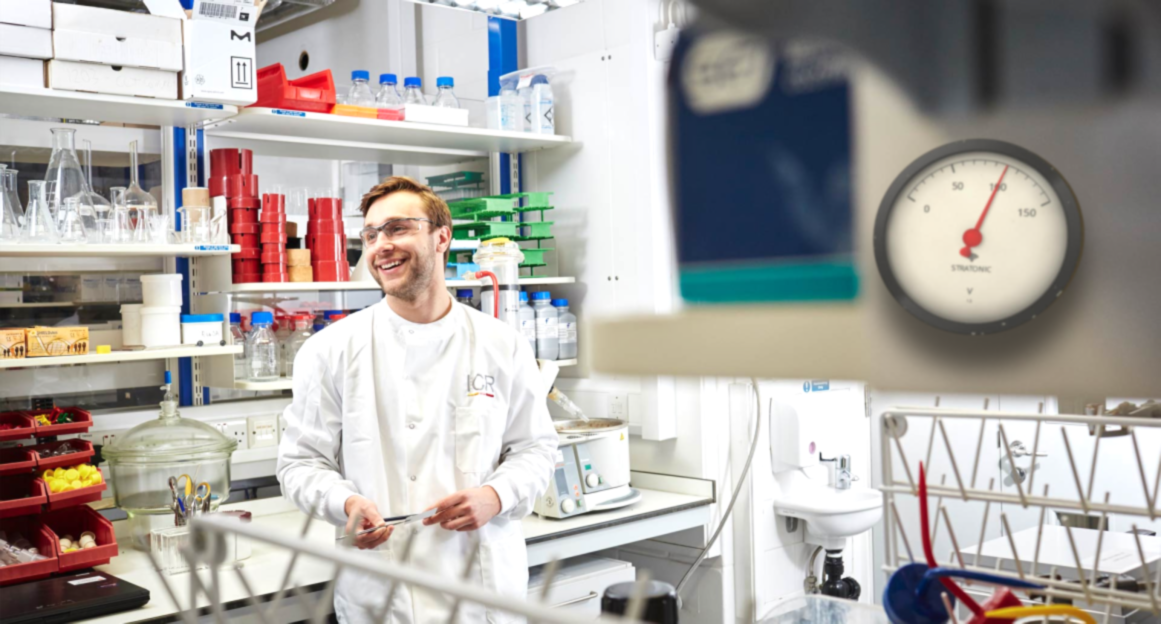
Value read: 100V
